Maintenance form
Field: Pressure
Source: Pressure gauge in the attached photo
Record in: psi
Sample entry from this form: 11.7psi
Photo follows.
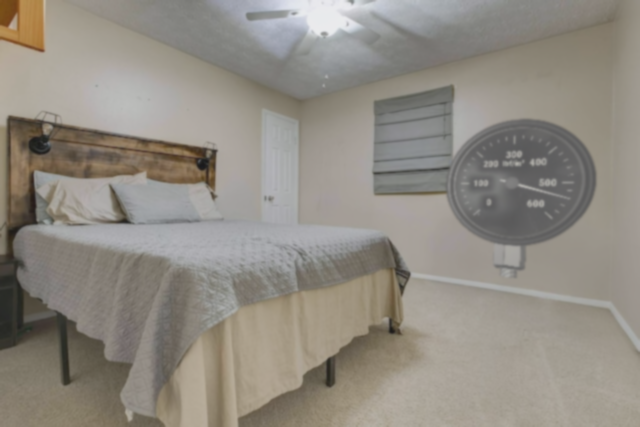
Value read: 540psi
